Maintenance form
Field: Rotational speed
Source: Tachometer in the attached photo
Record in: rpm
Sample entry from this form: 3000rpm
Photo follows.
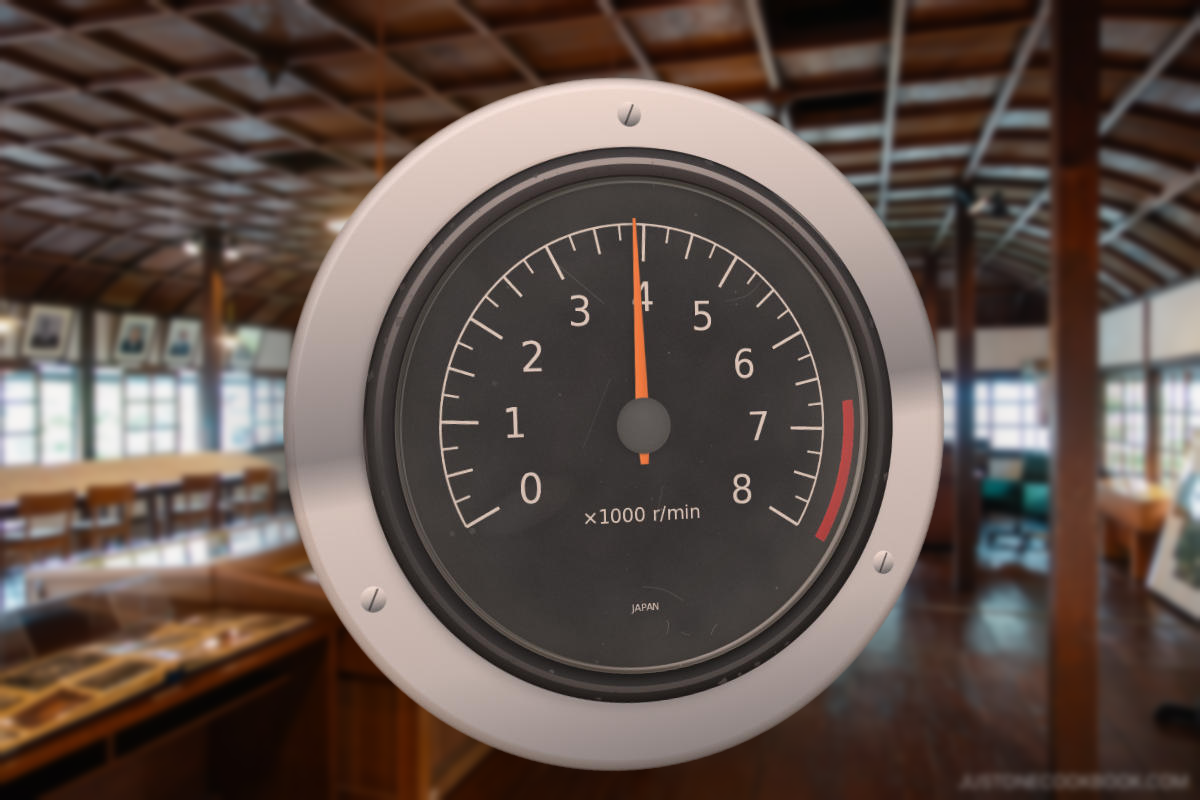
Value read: 3875rpm
